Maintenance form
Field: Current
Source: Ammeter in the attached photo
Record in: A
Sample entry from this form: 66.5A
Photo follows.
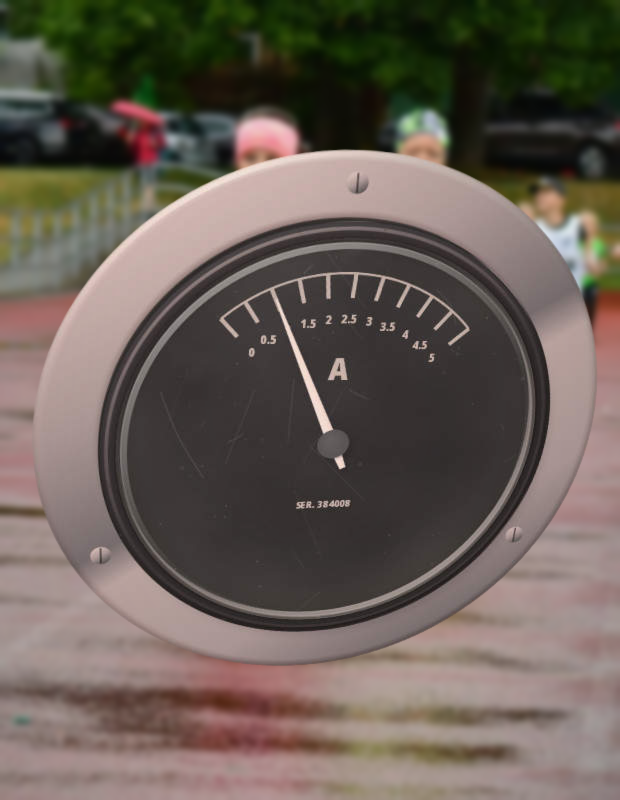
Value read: 1A
